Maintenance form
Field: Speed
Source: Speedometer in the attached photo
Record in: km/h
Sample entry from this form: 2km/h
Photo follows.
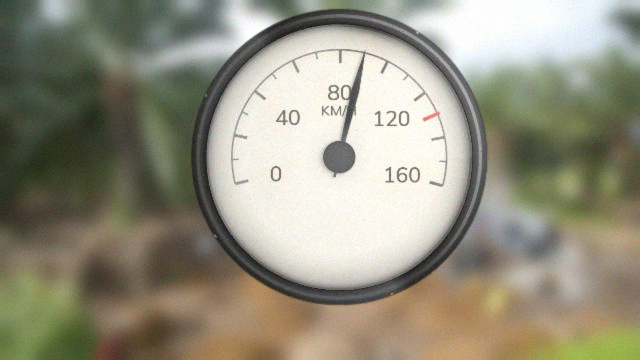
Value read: 90km/h
